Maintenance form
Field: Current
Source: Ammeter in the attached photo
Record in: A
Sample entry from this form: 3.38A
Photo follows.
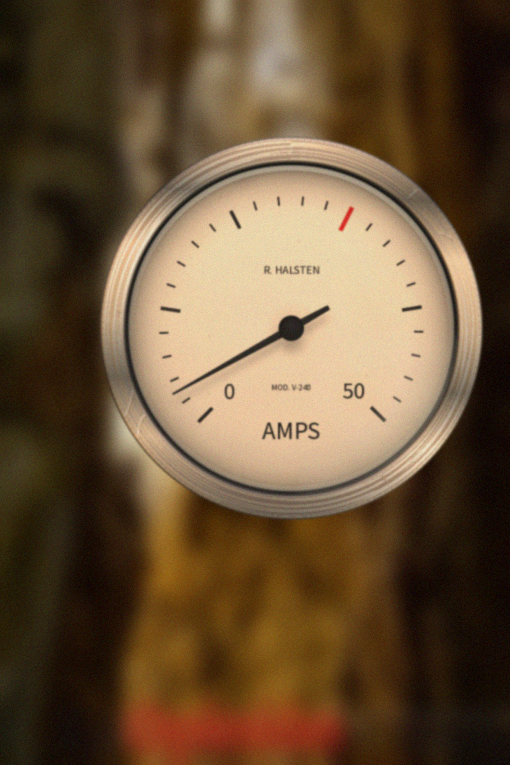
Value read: 3A
